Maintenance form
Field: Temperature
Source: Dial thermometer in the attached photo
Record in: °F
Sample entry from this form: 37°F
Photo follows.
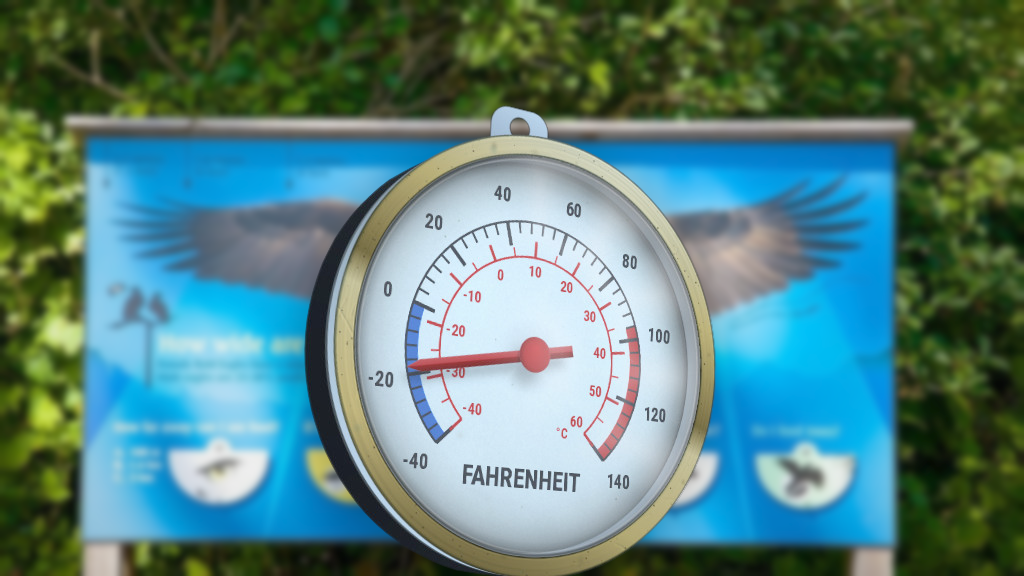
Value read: -18°F
